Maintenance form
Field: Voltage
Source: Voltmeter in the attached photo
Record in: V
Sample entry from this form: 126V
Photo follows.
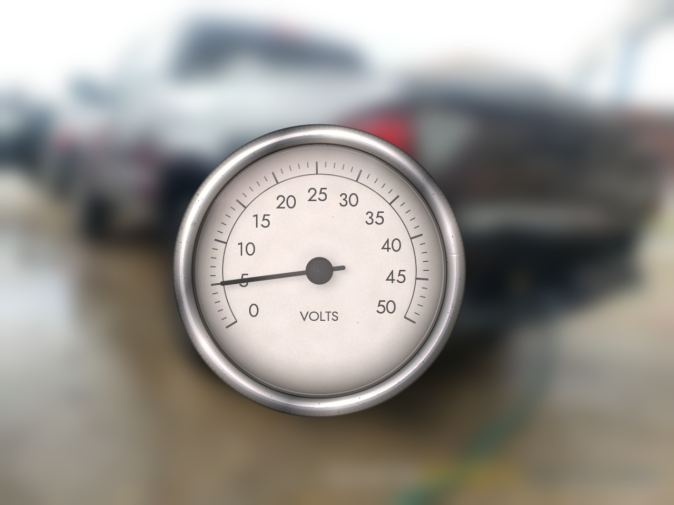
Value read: 5V
